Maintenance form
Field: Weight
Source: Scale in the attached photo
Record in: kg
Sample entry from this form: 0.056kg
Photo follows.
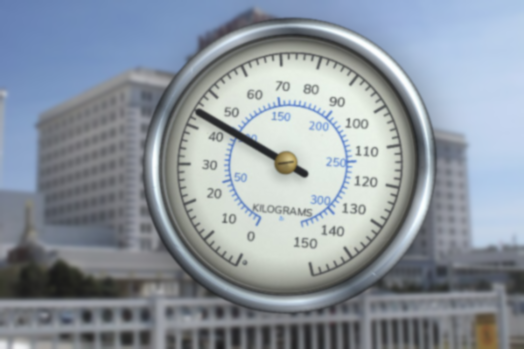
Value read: 44kg
